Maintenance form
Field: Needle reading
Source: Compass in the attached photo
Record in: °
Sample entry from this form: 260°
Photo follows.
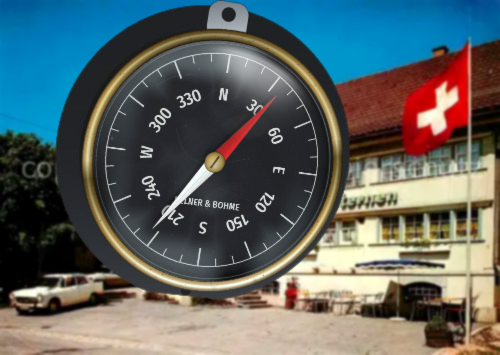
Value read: 35°
